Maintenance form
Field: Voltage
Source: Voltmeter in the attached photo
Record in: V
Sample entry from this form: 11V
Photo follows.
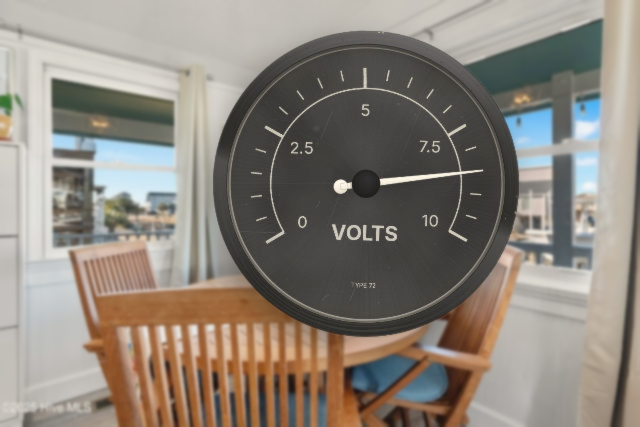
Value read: 8.5V
